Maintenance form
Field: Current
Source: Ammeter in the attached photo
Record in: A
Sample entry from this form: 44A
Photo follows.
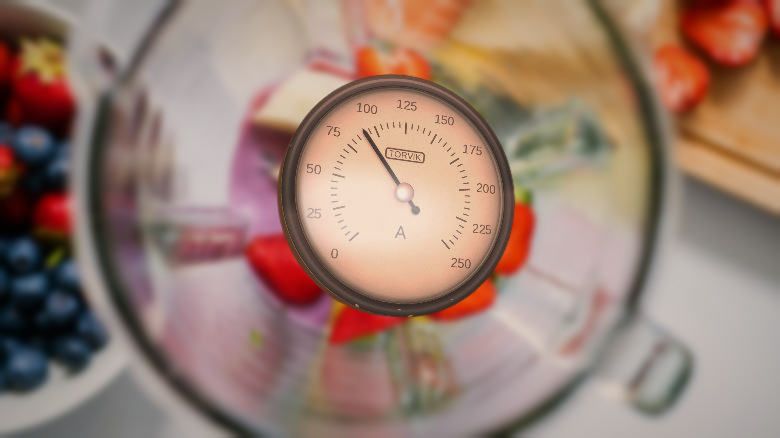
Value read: 90A
